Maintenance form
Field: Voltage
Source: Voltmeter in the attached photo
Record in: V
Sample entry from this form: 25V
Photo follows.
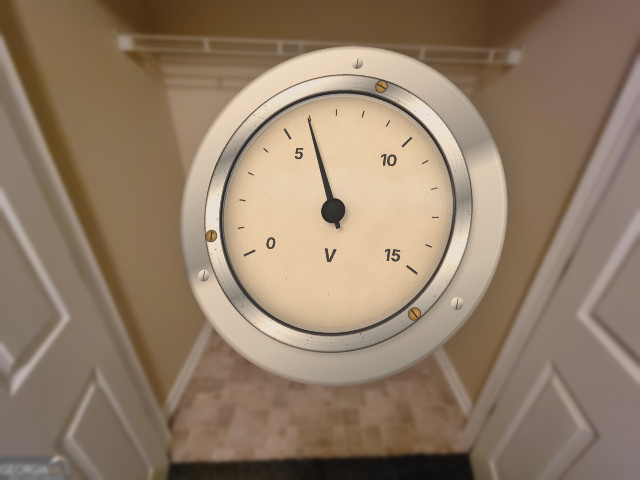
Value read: 6V
